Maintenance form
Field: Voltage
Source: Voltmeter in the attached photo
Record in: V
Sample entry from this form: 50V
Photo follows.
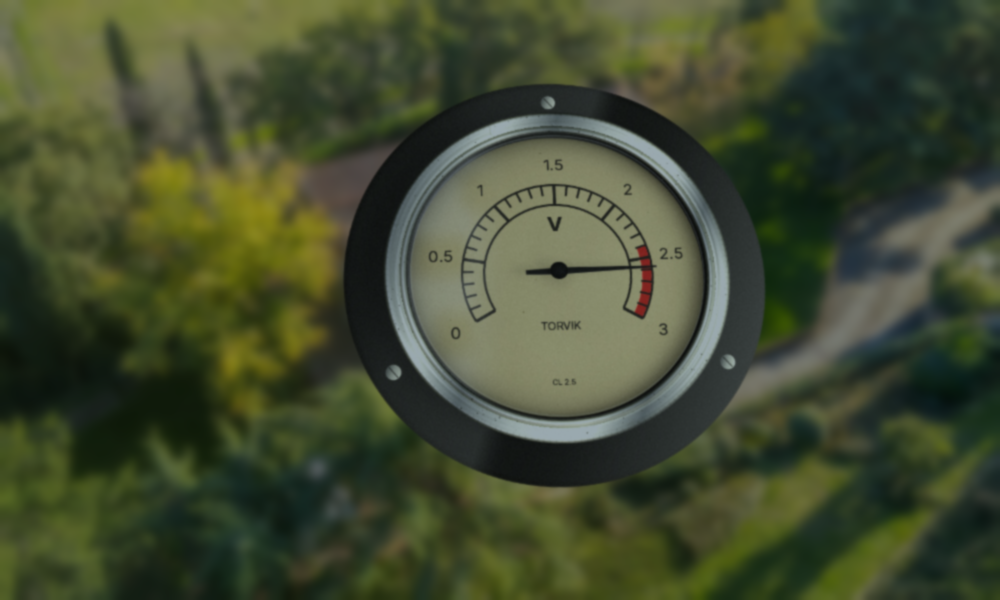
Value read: 2.6V
